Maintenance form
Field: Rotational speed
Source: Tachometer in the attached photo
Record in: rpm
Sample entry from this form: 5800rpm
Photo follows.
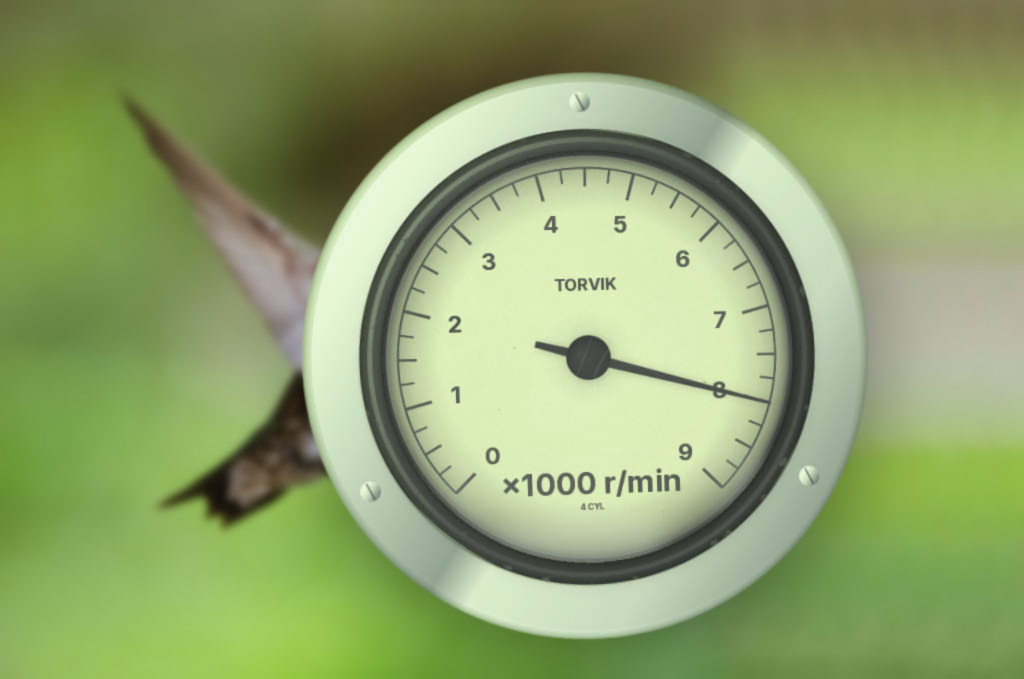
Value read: 8000rpm
